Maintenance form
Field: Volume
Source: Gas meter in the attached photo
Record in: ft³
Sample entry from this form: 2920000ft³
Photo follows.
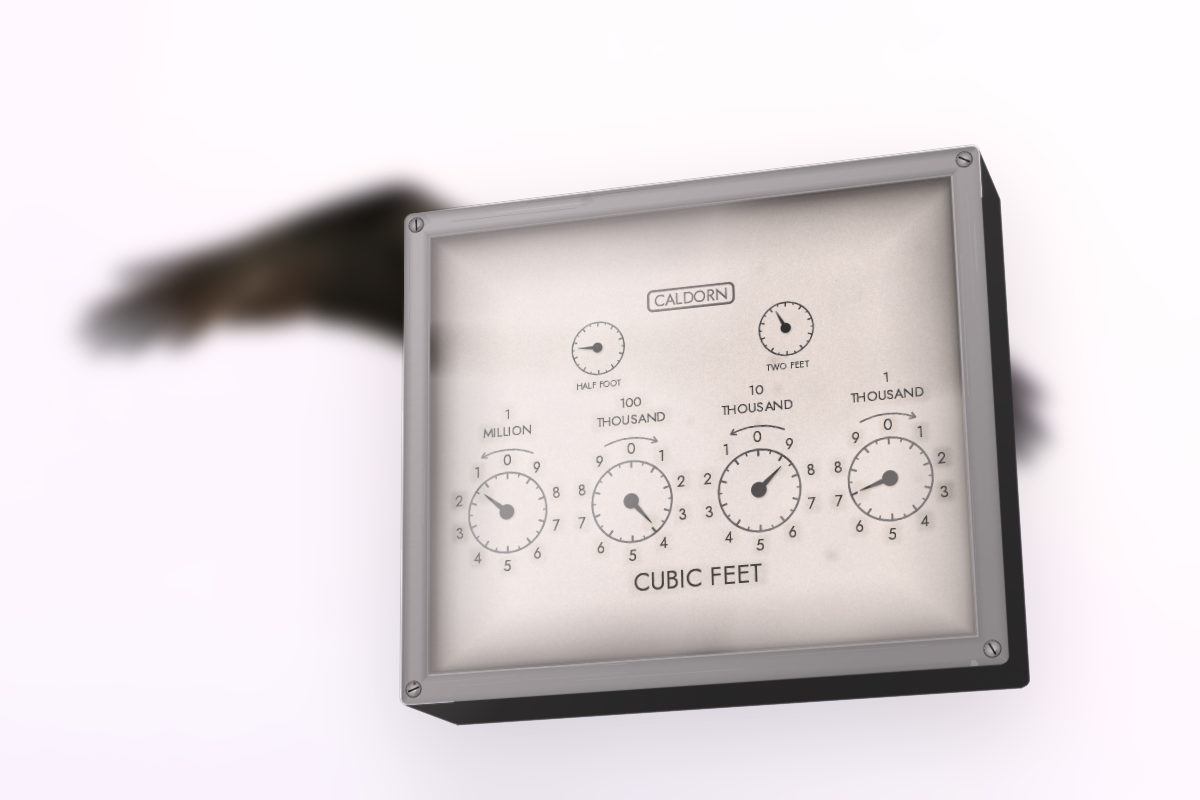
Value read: 138700ft³
